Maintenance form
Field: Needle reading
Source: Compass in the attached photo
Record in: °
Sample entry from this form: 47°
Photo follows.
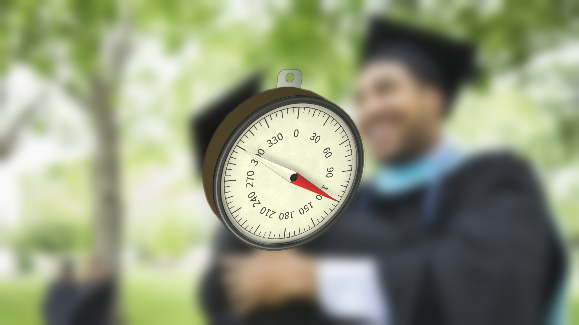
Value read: 120°
